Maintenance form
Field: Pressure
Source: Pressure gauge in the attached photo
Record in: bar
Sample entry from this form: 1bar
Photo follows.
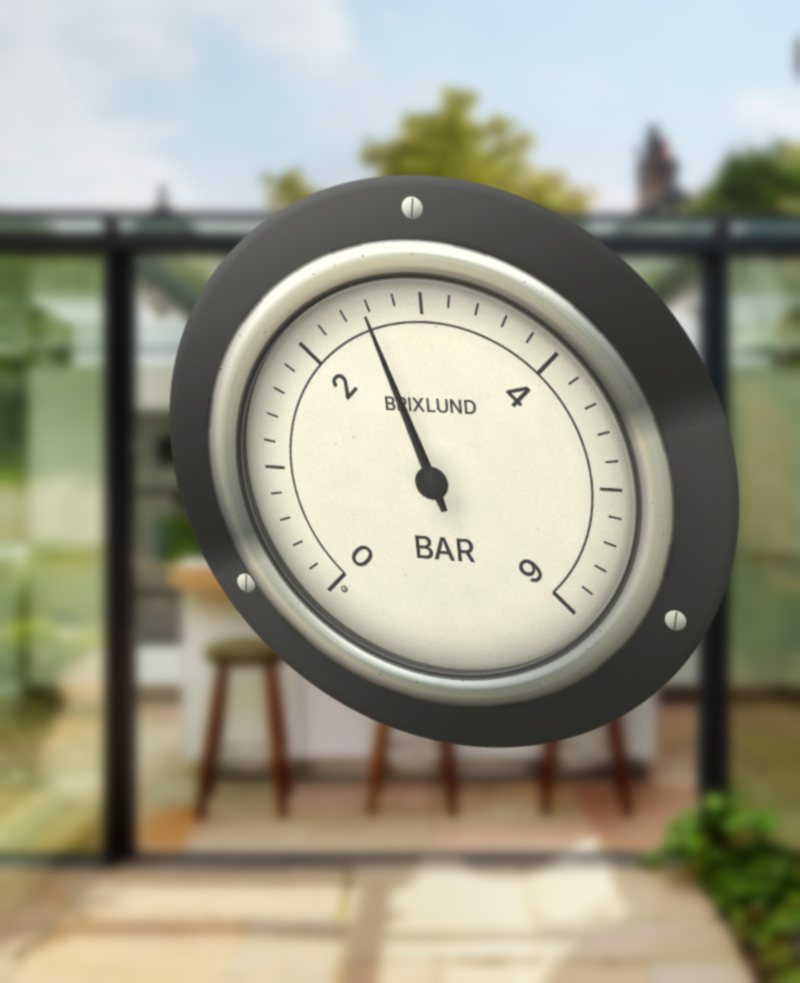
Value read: 2.6bar
